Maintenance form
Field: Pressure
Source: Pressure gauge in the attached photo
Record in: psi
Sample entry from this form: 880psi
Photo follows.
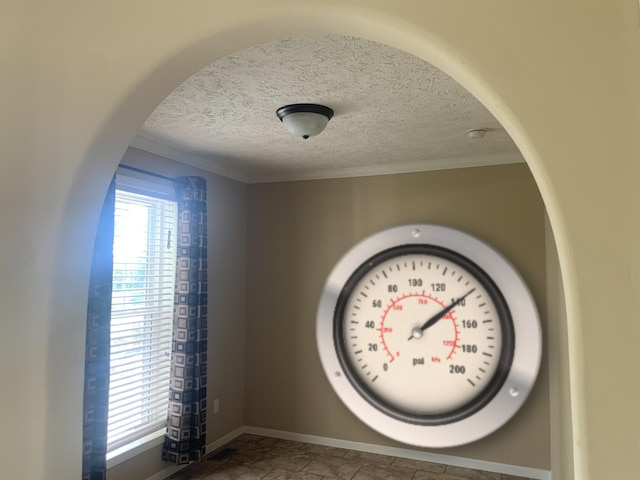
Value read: 140psi
